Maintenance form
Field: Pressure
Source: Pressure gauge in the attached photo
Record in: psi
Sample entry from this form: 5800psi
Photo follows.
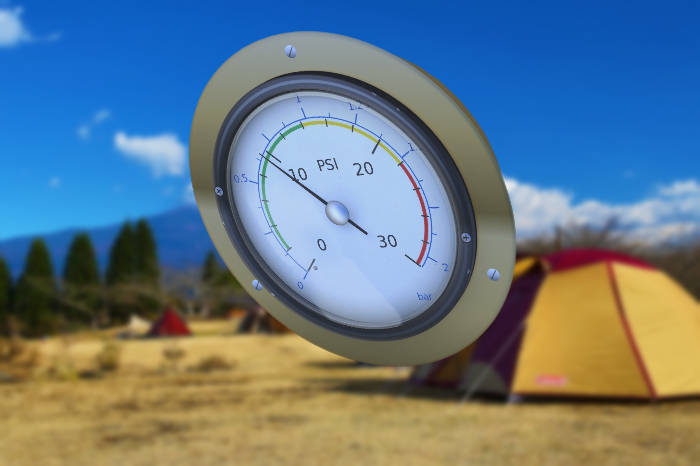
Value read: 10psi
